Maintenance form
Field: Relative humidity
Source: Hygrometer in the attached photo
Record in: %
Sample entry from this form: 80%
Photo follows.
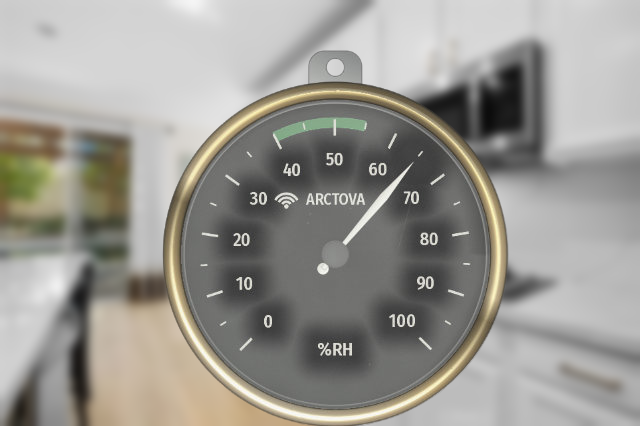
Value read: 65%
